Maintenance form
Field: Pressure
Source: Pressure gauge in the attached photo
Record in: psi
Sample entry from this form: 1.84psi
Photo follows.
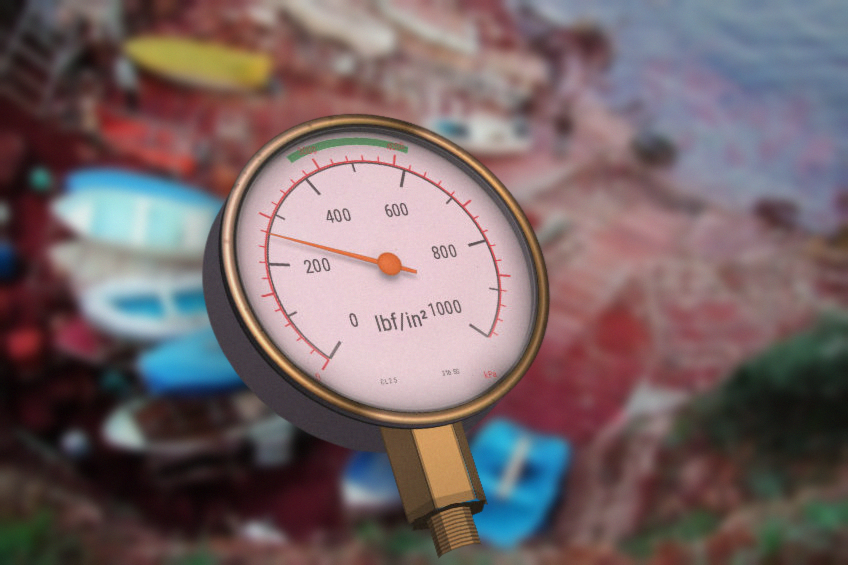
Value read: 250psi
